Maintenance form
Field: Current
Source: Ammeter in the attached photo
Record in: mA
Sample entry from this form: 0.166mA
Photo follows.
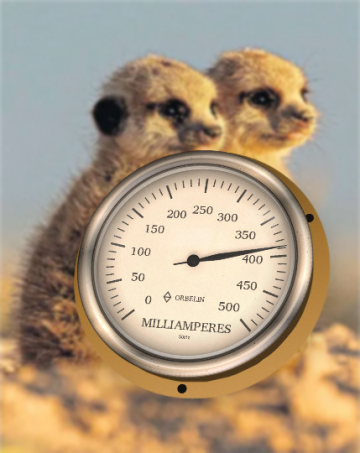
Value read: 390mA
